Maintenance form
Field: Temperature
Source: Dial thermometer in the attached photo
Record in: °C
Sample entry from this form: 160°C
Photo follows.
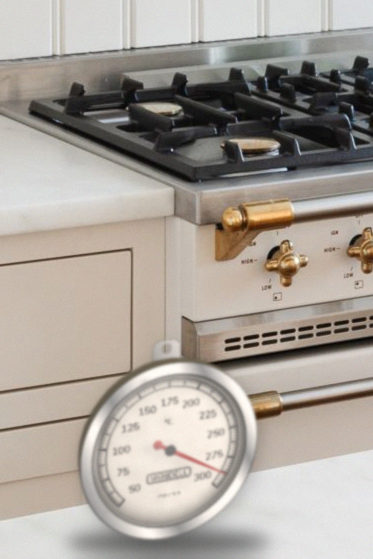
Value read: 287.5°C
